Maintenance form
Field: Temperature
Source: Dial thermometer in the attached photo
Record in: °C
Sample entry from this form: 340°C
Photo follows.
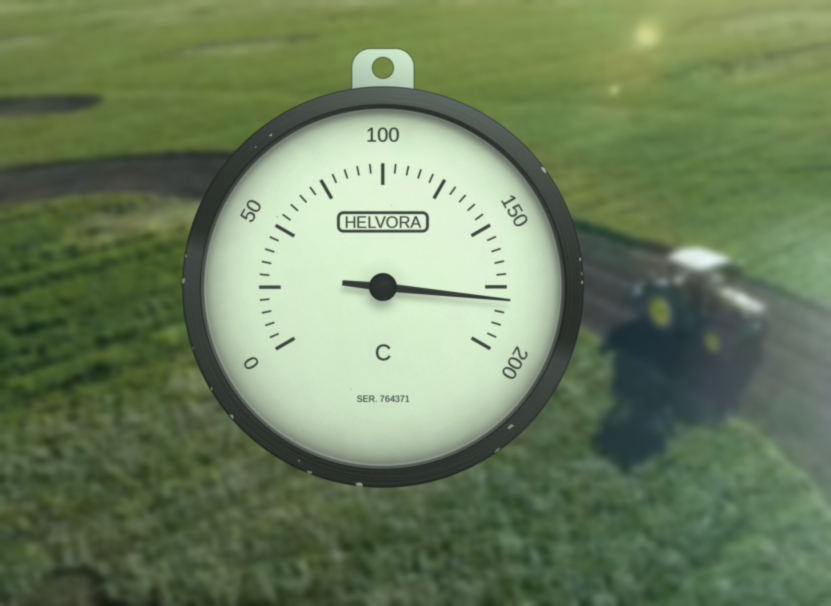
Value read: 180°C
